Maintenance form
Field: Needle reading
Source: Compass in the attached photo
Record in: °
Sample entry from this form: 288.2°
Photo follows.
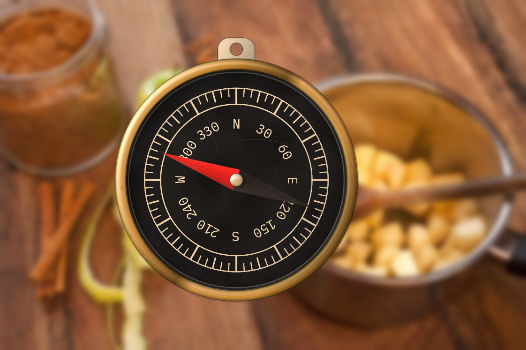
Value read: 290°
